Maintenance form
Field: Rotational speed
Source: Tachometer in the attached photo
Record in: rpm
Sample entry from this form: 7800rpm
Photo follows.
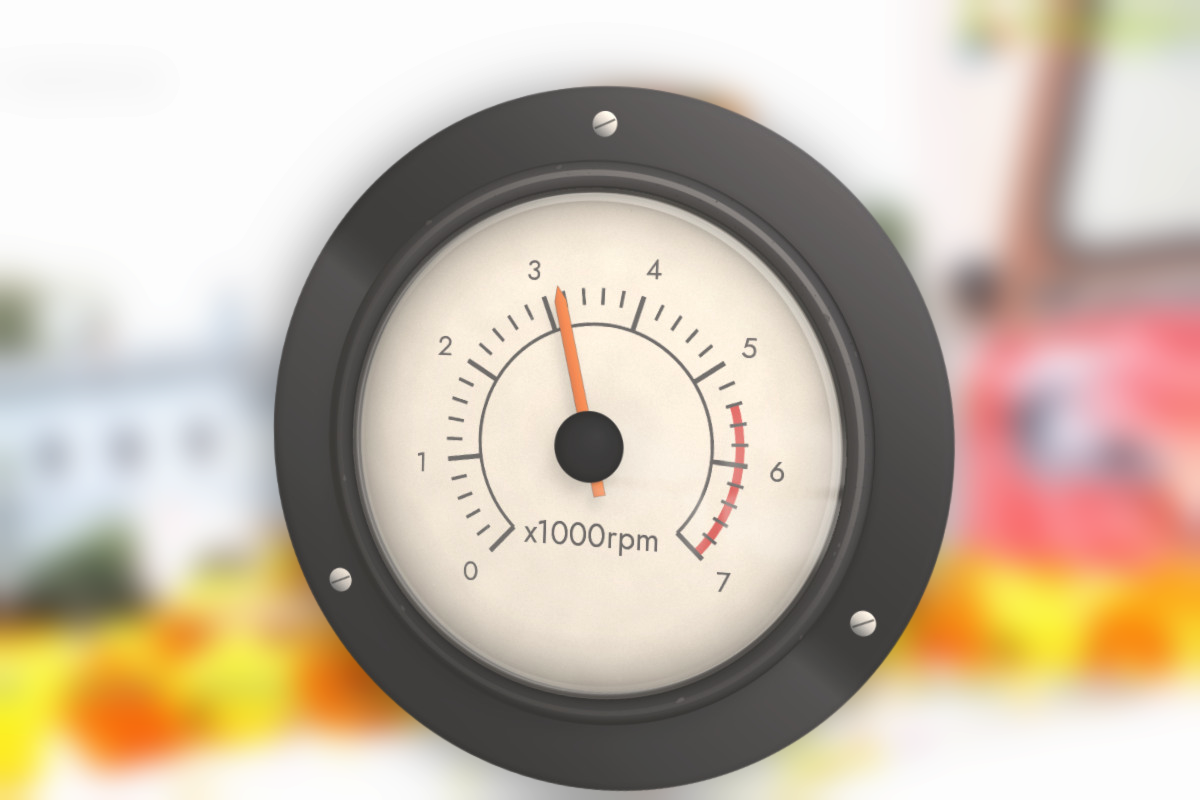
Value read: 3200rpm
